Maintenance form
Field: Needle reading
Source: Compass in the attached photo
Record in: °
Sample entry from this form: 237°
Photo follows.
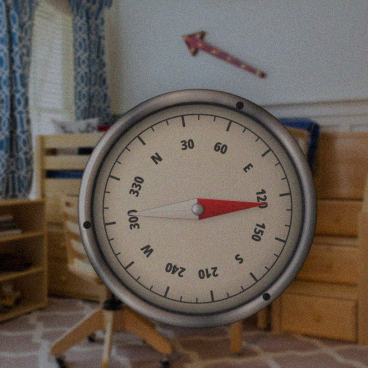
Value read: 125°
